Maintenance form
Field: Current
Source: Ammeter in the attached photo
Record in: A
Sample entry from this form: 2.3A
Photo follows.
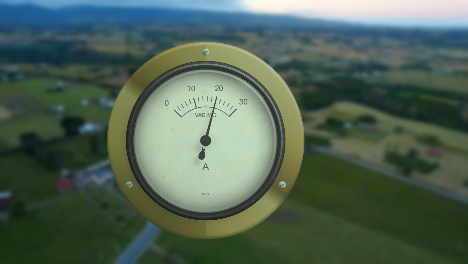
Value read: 20A
